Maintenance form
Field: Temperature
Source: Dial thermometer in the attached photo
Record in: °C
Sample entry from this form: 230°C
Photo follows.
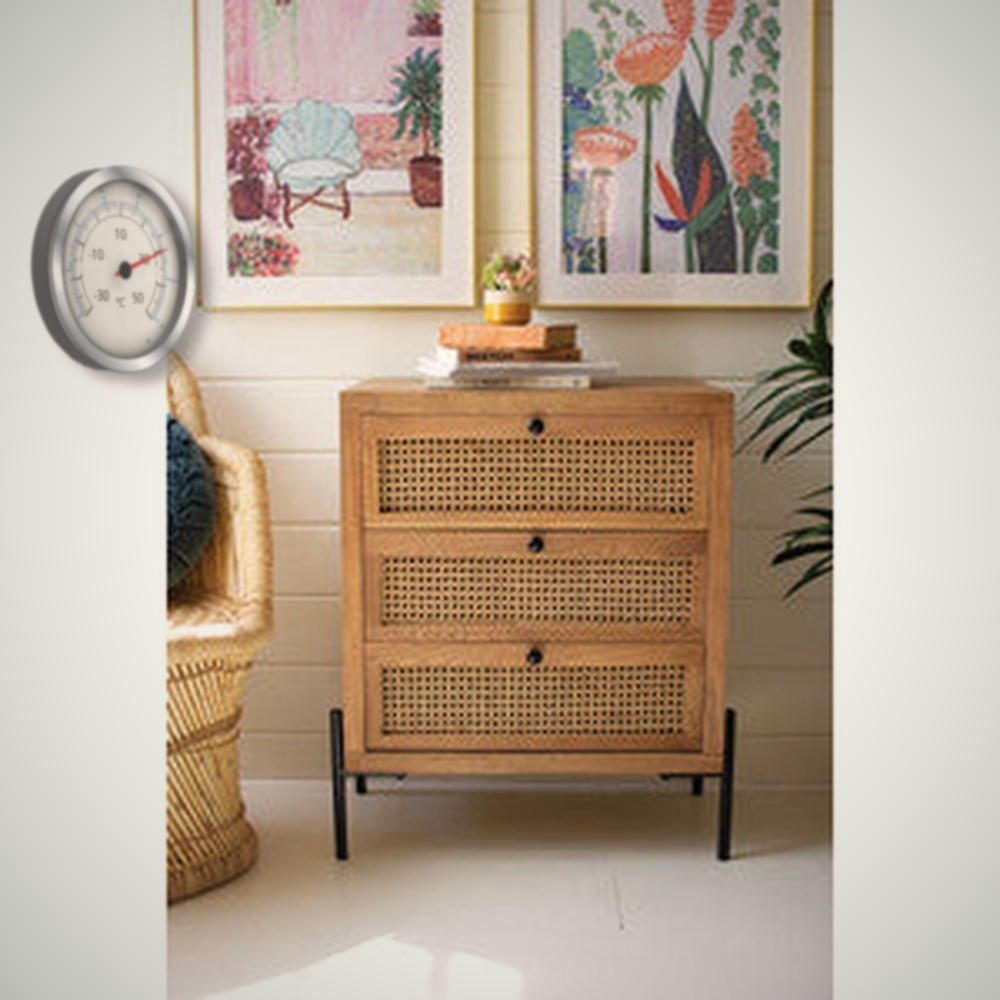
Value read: 30°C
